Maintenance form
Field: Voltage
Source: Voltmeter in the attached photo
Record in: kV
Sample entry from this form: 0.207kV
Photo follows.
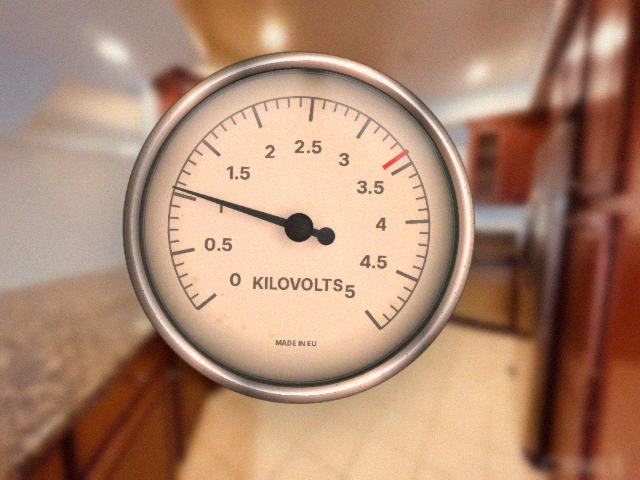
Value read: 1.05kV
